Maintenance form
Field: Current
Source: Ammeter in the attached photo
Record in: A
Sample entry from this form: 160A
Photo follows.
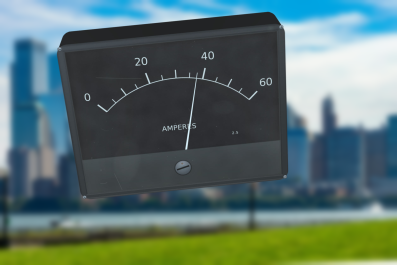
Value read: 37.5A
